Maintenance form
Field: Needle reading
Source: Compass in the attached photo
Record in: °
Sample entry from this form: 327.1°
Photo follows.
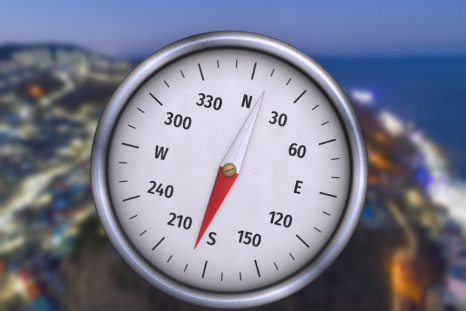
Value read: 190°
